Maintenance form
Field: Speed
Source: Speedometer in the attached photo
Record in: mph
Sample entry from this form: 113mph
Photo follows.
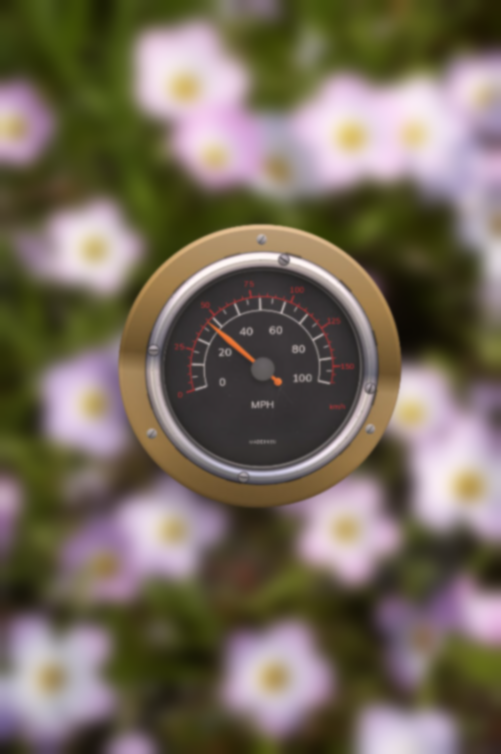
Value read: 27.5mph
